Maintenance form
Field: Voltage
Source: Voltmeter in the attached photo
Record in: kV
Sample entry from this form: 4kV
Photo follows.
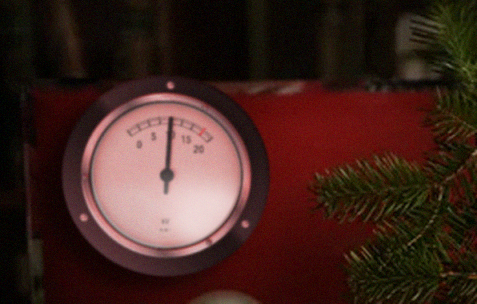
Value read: 10kV
